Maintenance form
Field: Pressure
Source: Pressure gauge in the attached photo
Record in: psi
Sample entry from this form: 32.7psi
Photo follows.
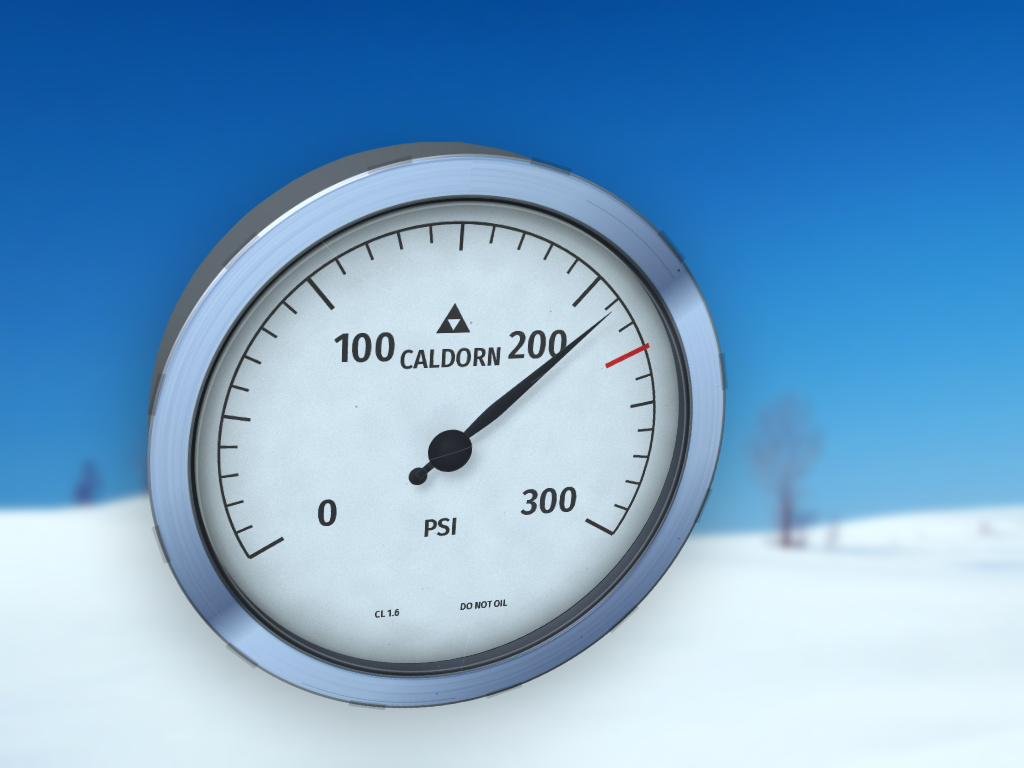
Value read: 210psi
